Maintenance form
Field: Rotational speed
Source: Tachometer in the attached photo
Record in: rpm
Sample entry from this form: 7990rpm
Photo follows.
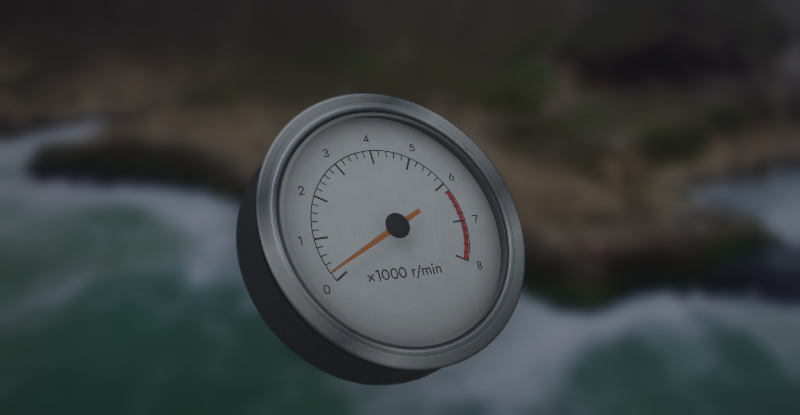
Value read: 200rpm
